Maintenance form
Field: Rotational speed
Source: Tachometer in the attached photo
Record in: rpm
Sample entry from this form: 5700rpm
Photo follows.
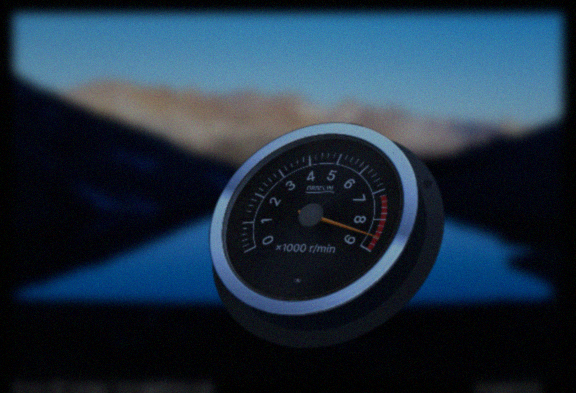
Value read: 8600rpm
